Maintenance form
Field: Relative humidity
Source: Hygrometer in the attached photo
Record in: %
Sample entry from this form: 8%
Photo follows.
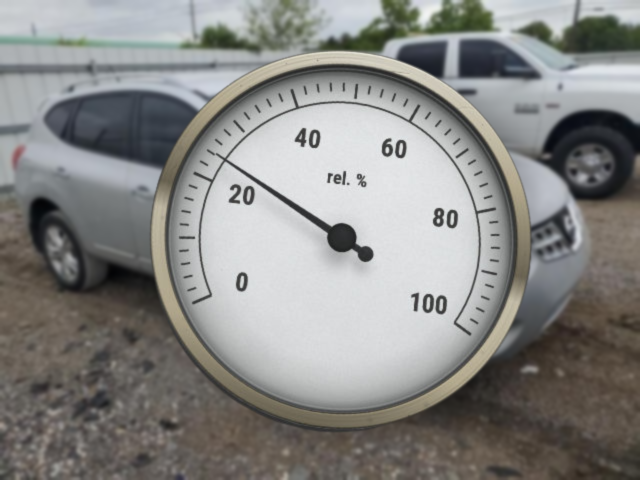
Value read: 24%
